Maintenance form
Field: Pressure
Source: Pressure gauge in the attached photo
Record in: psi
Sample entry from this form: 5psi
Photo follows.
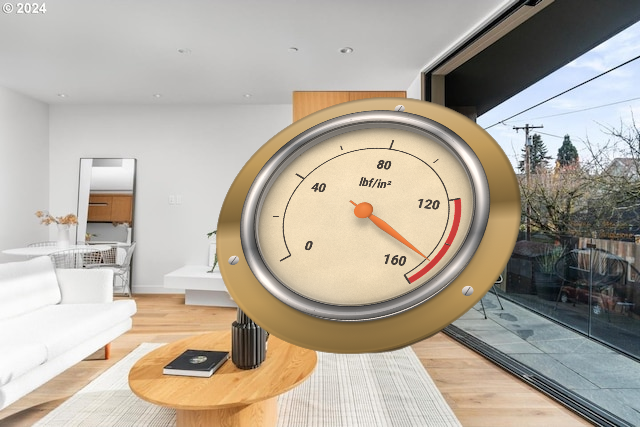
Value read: 150psi
